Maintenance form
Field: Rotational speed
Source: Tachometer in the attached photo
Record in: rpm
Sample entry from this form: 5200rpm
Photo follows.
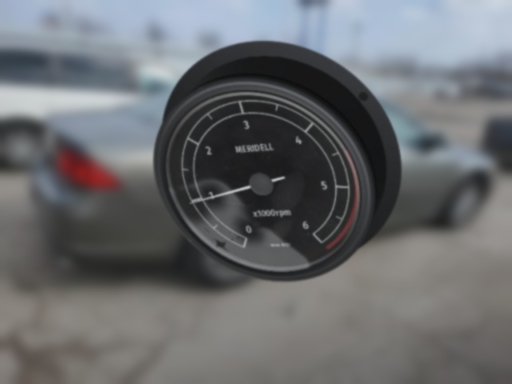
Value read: 1000rpm
